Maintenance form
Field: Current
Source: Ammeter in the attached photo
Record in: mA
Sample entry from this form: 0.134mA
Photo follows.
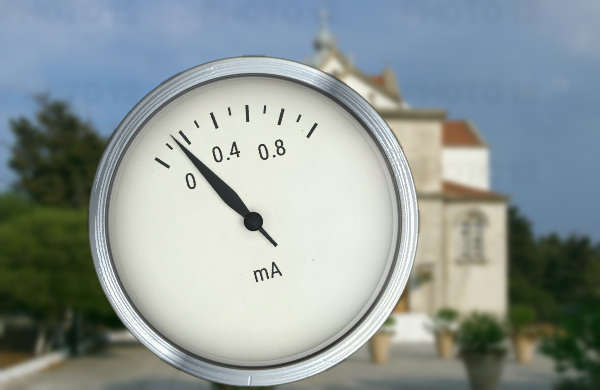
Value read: 0.15mA
